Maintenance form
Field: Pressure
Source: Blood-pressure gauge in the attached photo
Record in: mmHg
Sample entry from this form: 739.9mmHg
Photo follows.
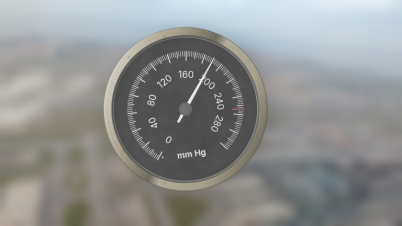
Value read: 190mmHg
